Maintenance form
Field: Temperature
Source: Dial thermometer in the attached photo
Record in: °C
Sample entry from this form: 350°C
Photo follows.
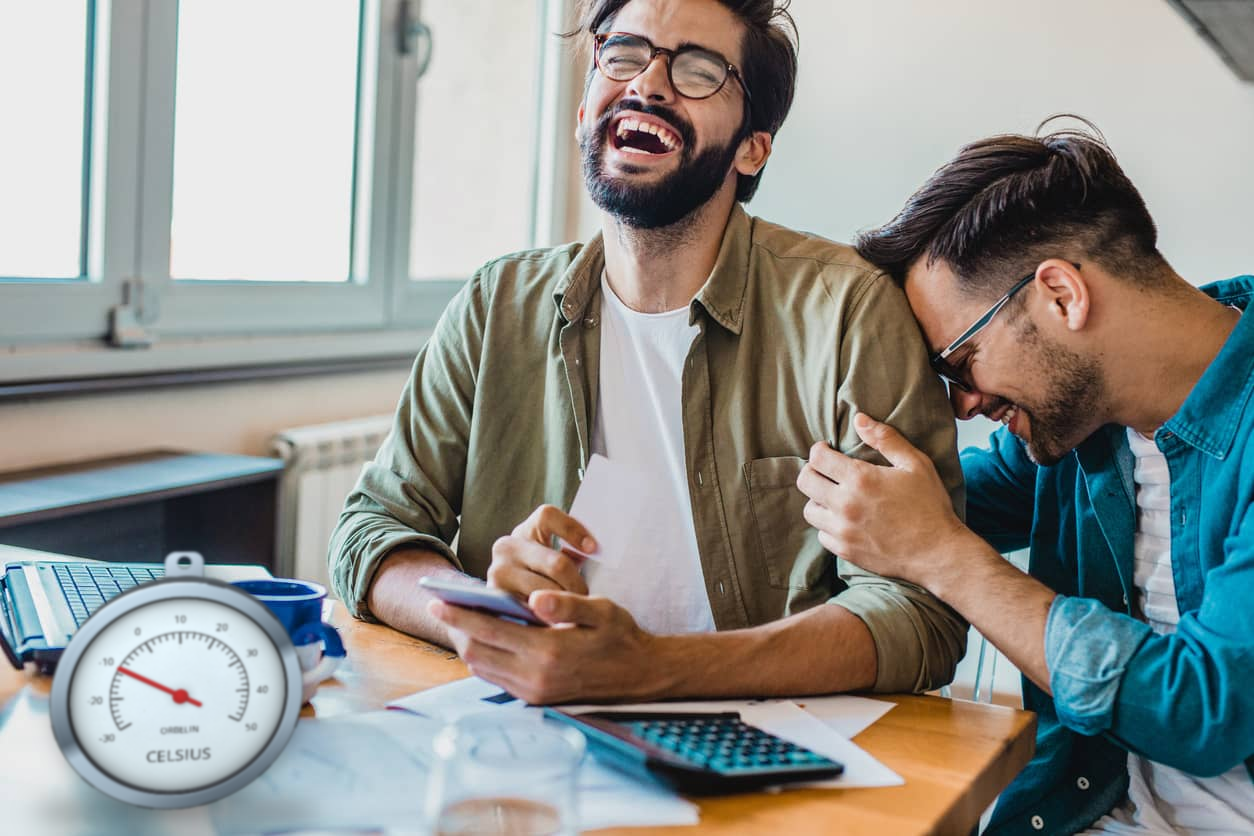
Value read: -10°C
